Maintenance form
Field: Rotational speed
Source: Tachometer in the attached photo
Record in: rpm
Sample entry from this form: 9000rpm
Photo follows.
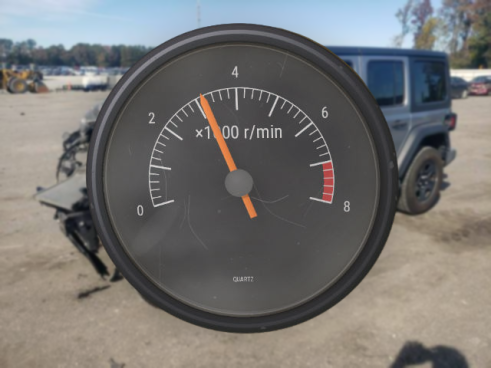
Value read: 3200rpm
